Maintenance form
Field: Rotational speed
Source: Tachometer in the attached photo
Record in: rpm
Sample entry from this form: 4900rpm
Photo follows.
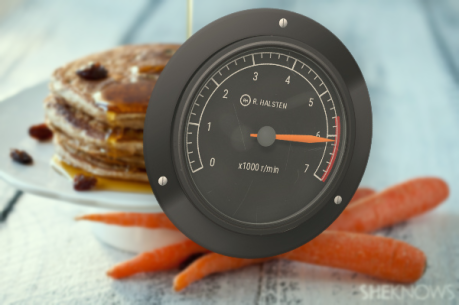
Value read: 6100rpm
